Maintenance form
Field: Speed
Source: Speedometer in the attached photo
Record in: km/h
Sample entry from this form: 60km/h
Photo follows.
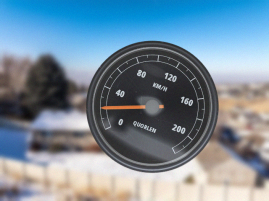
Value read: 20km/h
